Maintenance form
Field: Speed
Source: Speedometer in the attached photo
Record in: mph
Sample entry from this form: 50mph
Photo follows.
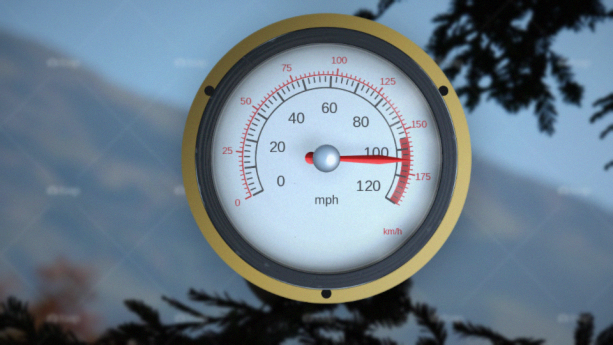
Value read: 104mph
